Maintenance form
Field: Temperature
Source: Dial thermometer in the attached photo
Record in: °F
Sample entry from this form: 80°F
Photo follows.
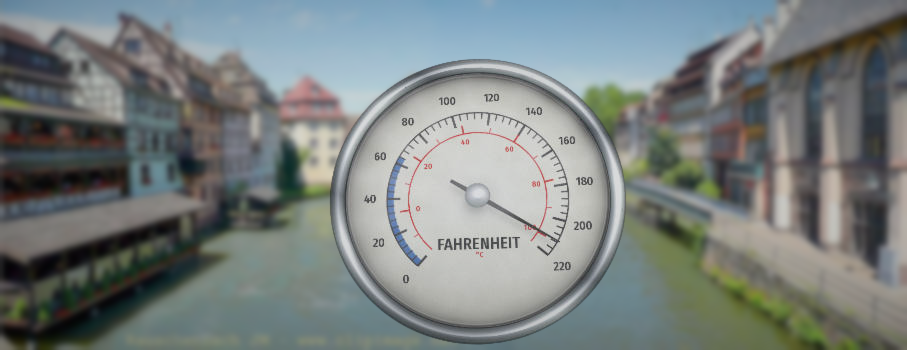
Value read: 212°F
